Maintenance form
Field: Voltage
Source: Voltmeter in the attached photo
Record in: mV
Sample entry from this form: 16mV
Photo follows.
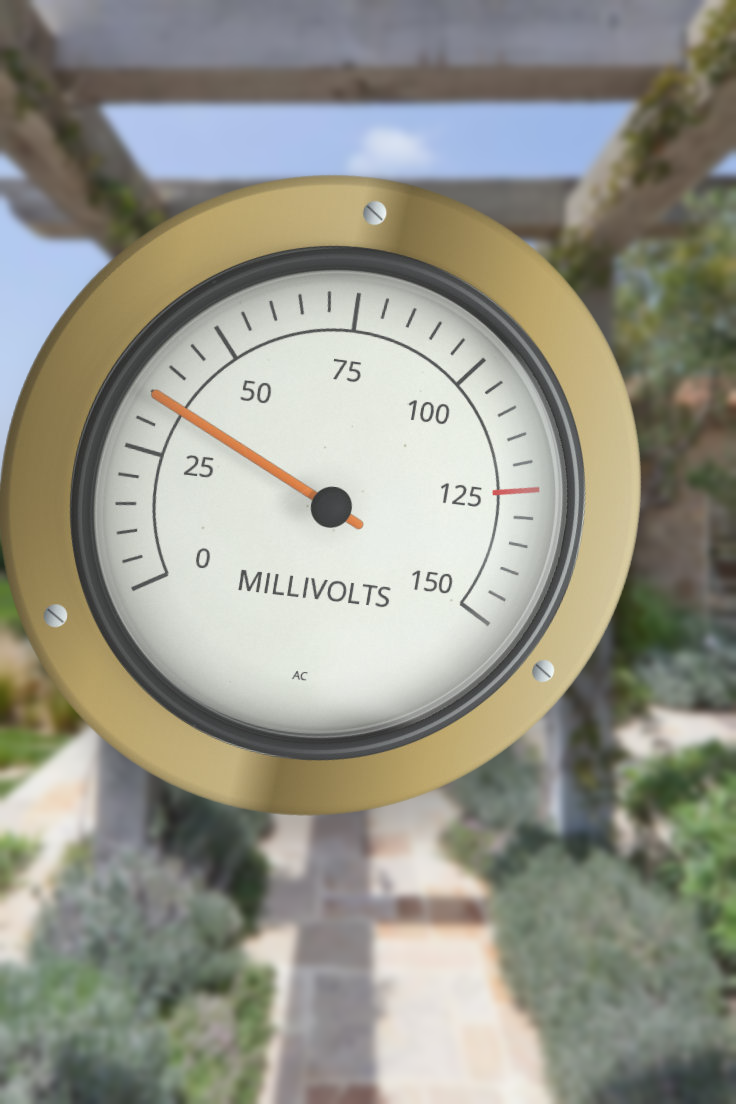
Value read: 35mV
